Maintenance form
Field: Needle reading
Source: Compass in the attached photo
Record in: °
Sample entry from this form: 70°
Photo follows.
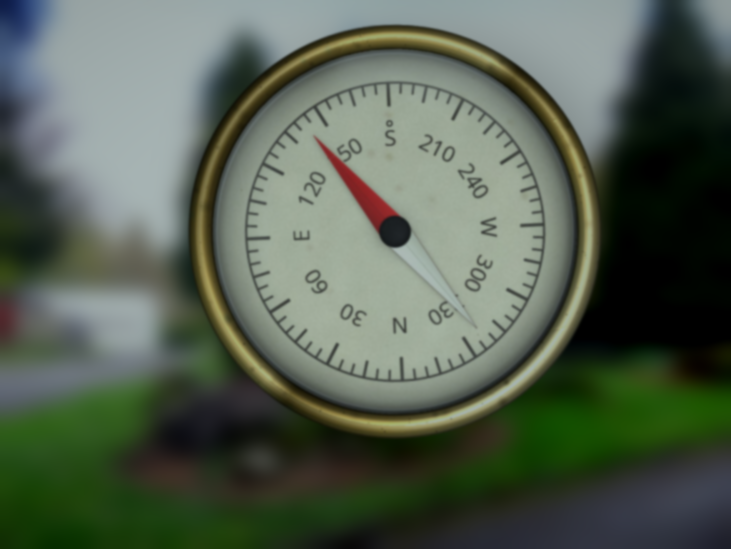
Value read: 142.5°
